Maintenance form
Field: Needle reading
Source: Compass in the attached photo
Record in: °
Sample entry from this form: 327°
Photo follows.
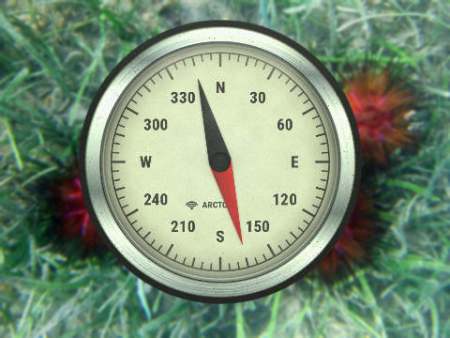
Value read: 165°
